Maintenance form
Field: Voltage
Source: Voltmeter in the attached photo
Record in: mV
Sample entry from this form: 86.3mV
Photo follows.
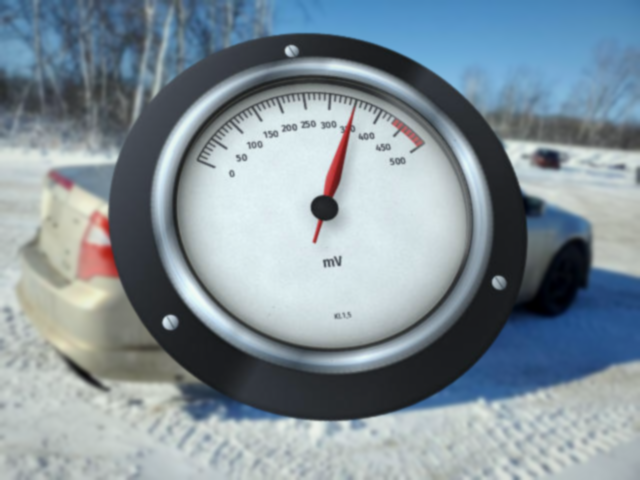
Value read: 350mV
